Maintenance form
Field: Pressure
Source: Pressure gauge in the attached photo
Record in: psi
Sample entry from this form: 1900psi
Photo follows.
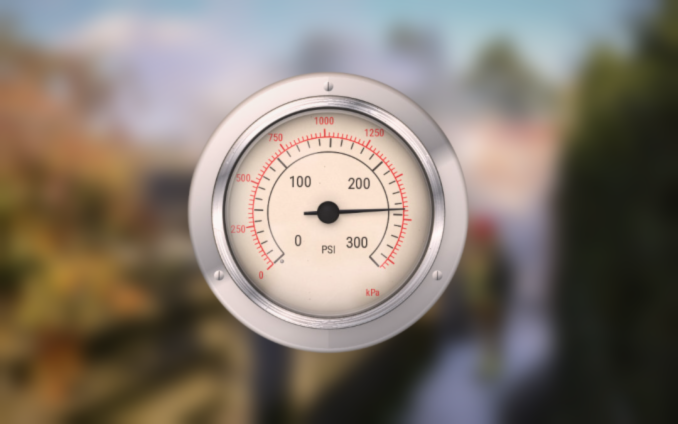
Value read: 245psi
